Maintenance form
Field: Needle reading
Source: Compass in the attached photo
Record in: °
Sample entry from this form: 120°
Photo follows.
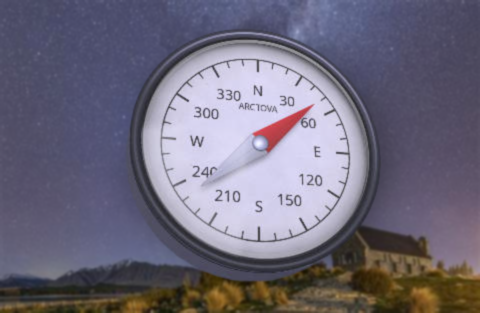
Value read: 50°
